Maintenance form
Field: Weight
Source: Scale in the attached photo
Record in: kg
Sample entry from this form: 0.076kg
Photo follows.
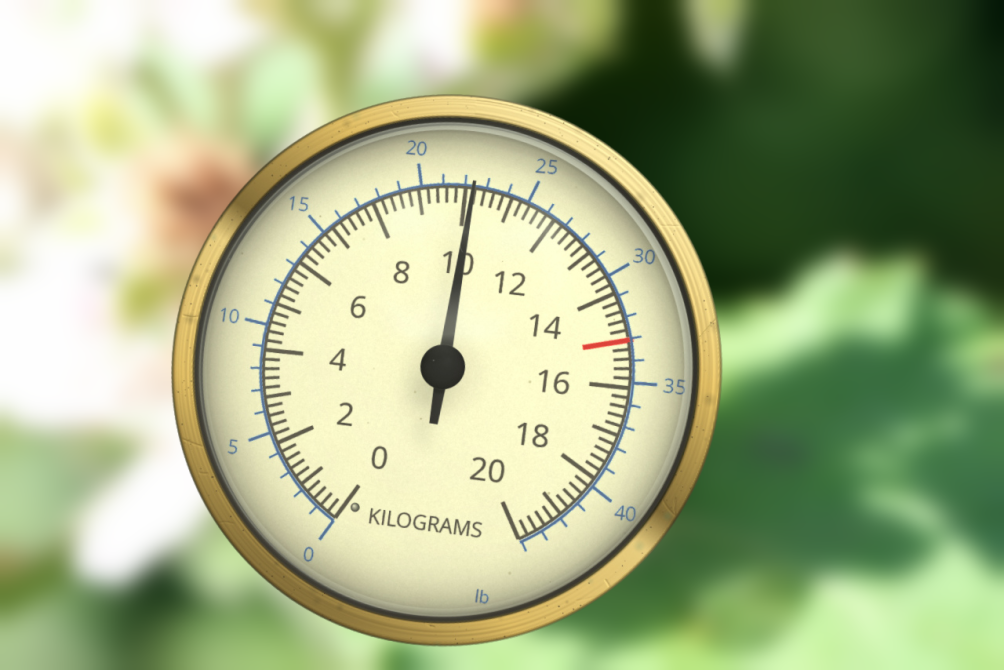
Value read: 10.2kg
